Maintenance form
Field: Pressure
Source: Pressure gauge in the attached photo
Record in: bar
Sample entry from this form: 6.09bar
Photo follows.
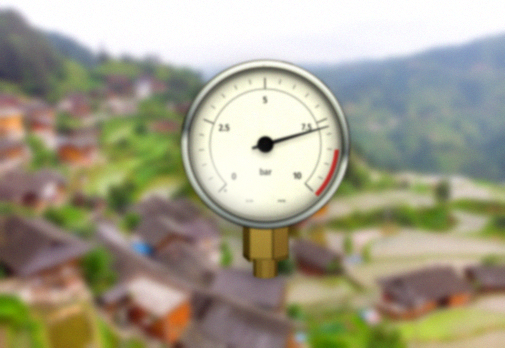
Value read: 7.75bar
